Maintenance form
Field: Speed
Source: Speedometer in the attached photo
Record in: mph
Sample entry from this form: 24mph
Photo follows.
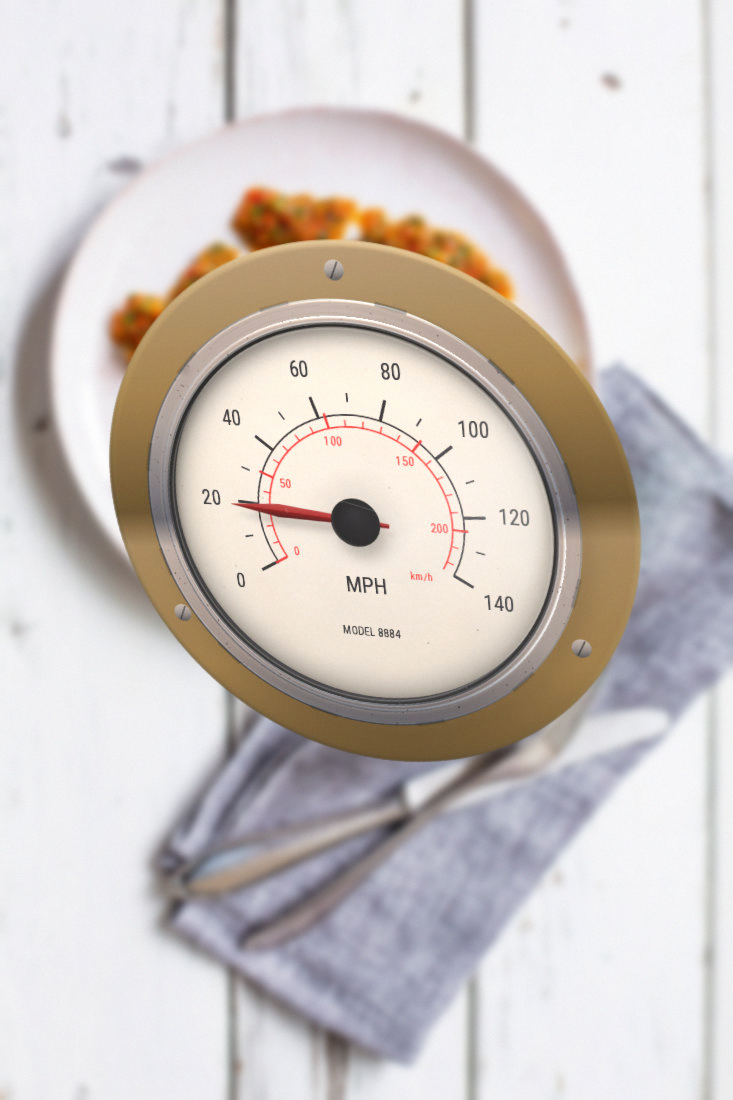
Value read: 20mph
